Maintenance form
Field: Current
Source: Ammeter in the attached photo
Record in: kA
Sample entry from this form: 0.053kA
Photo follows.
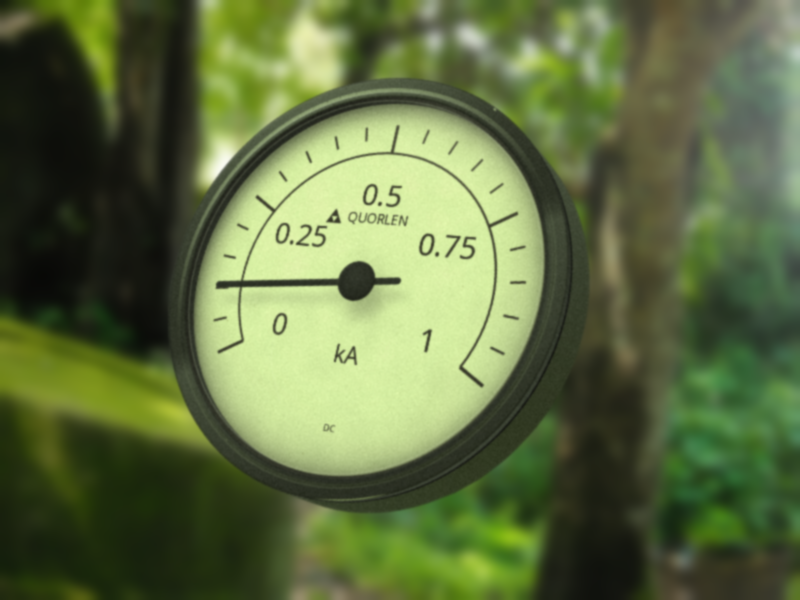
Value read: 0.1kA
